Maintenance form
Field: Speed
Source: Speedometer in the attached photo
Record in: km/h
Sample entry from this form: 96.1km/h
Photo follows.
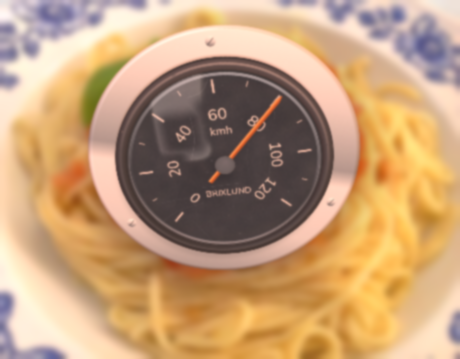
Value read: 80km/h
